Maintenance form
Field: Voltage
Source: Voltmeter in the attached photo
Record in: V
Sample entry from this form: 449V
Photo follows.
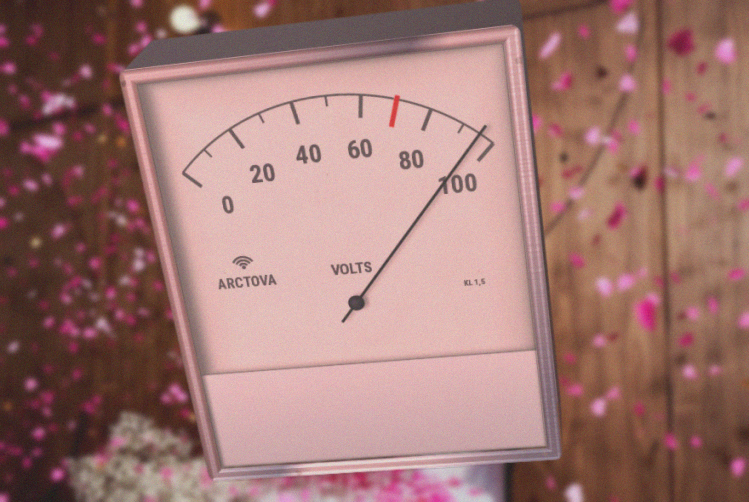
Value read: 95V
